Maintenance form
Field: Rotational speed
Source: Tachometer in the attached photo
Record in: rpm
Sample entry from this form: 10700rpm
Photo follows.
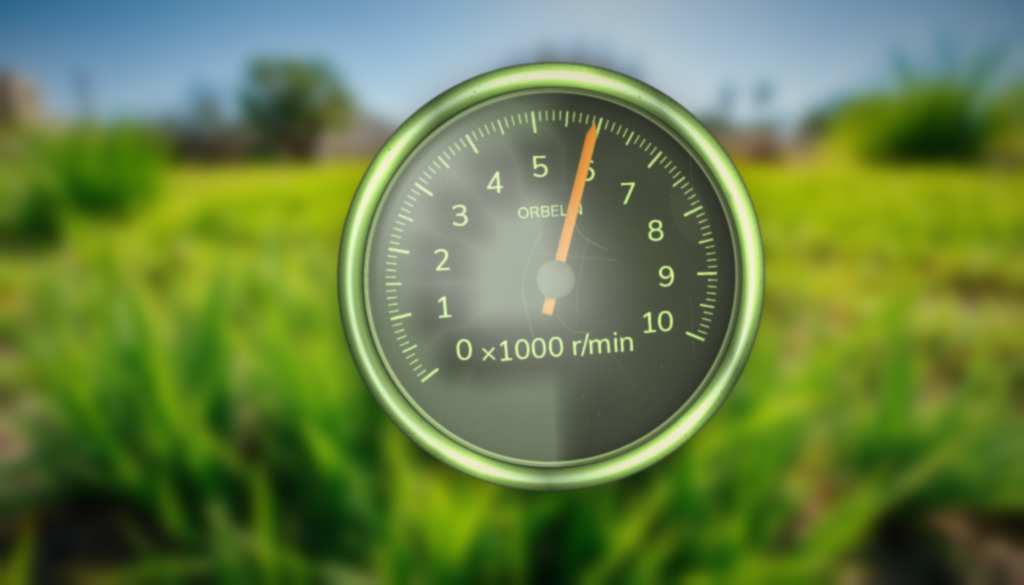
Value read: 5900rpm
